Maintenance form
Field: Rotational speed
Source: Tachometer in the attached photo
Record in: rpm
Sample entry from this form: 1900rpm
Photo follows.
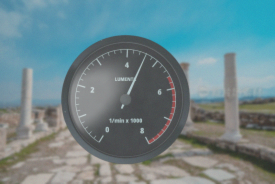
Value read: 4600rpm
